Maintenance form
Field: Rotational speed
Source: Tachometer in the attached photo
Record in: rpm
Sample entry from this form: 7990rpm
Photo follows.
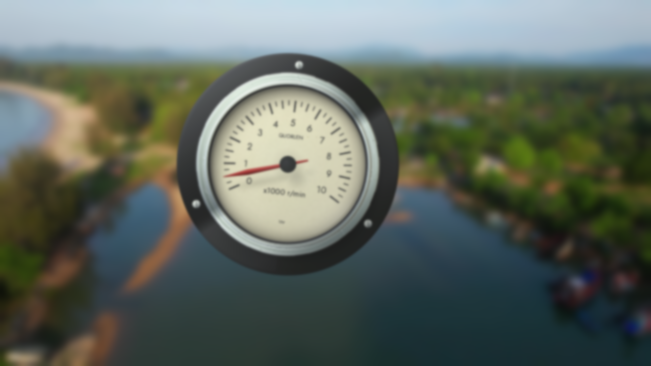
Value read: 500rpm
